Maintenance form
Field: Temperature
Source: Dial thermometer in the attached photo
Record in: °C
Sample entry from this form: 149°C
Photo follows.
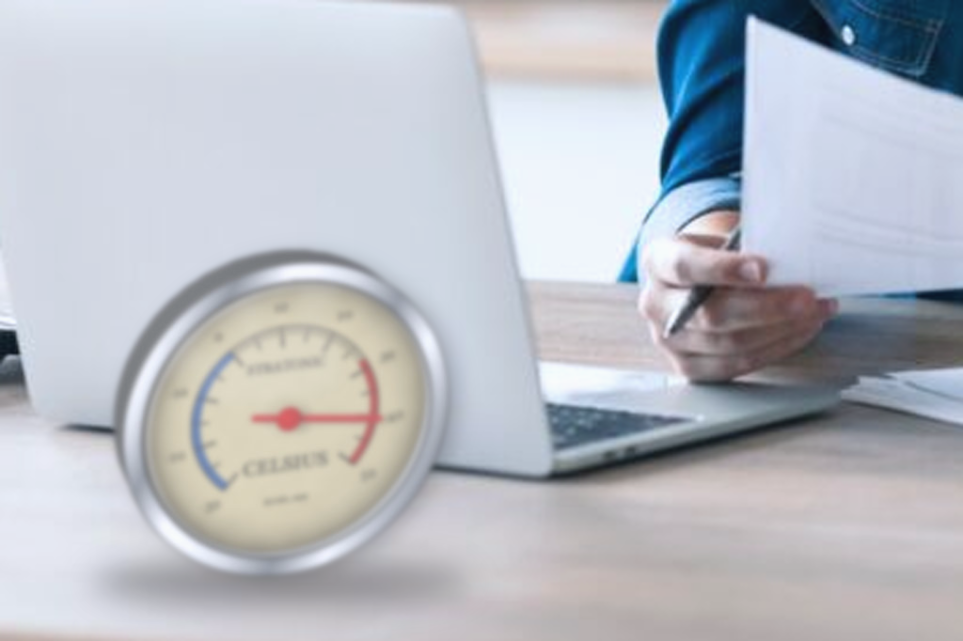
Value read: 40°C
